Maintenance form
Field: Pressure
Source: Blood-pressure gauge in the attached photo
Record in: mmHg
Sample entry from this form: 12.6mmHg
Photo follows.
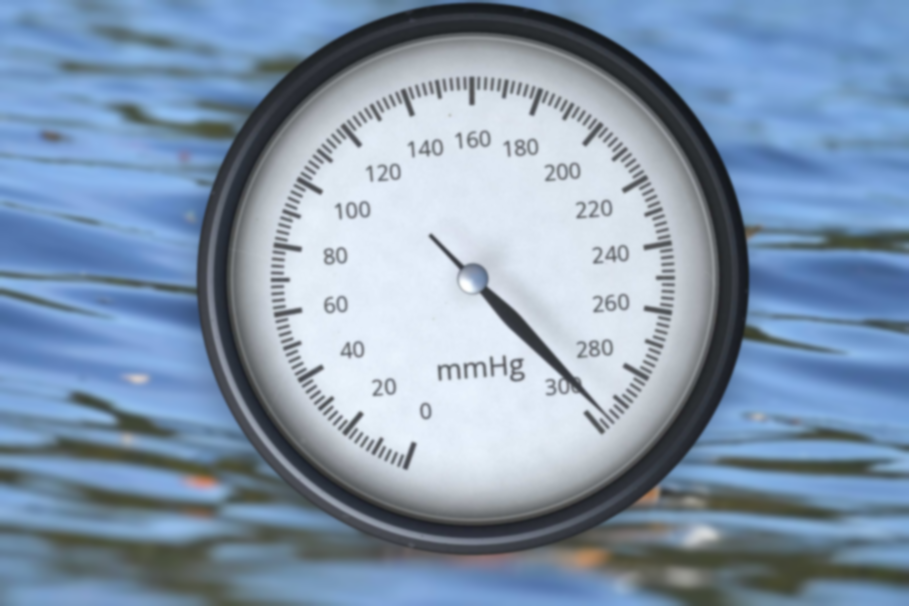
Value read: 296mmHg
